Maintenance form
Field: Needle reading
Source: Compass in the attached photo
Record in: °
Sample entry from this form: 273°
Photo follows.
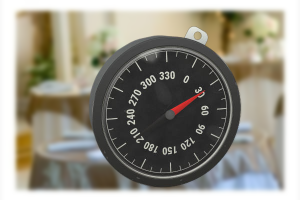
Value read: 30°
